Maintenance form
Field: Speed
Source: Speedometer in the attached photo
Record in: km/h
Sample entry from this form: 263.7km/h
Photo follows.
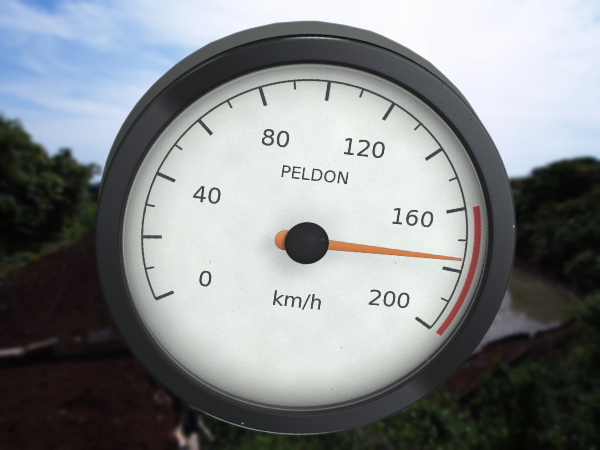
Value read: 175km/h
